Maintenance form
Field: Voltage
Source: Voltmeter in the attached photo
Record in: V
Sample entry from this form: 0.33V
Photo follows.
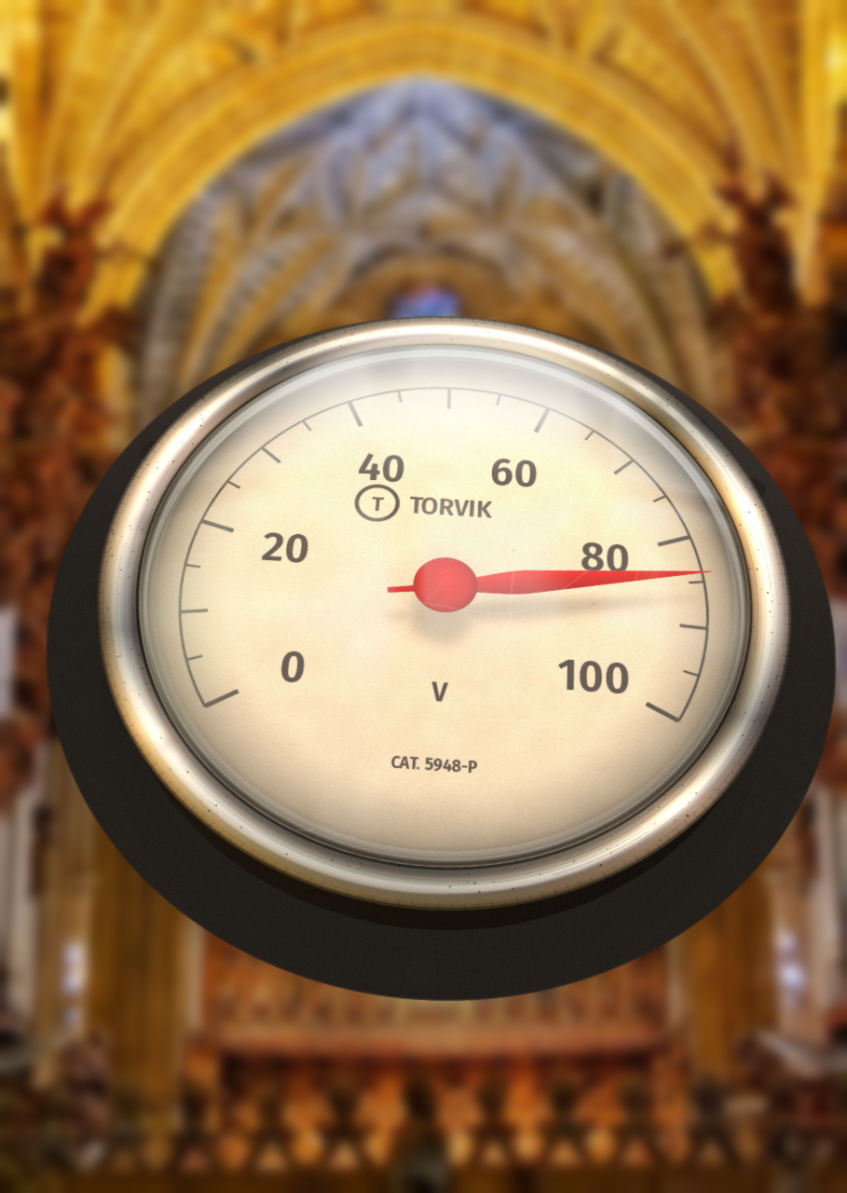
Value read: 85V
